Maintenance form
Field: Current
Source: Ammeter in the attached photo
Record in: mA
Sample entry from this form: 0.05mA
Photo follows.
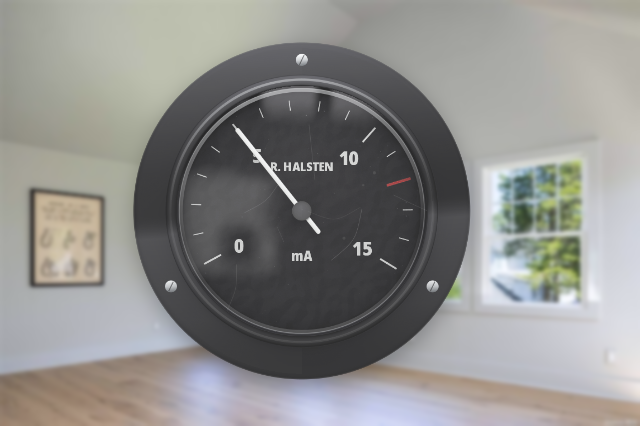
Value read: 5mA
